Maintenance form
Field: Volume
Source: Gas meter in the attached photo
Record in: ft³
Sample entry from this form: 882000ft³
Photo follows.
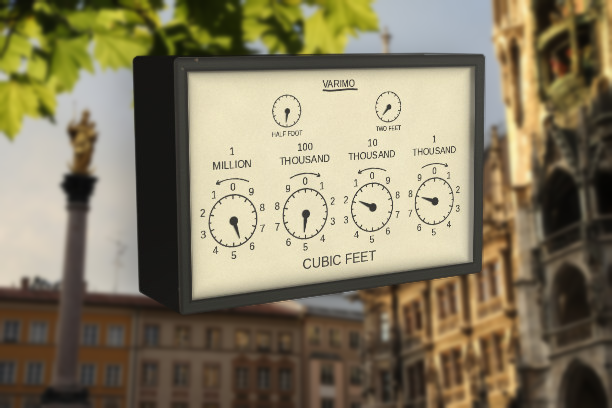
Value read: 551800ft³
